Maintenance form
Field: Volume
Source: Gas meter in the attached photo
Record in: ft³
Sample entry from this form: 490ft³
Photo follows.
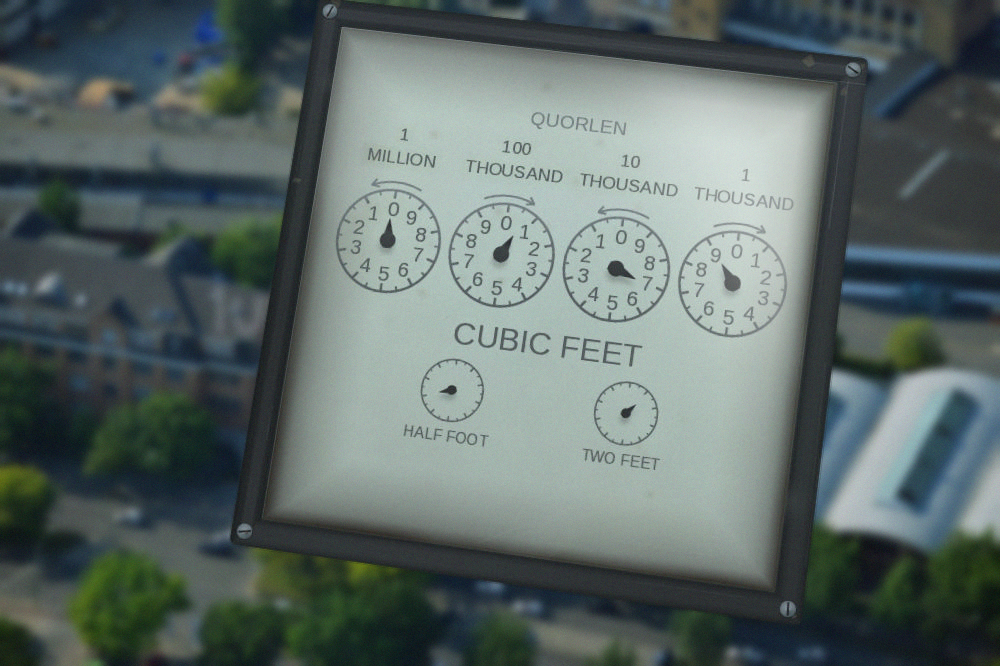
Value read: 6900ft³
